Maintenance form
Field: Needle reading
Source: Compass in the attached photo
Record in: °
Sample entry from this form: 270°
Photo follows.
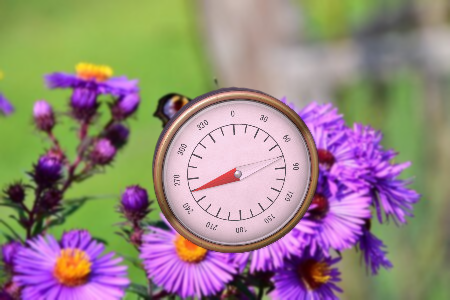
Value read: 255°
